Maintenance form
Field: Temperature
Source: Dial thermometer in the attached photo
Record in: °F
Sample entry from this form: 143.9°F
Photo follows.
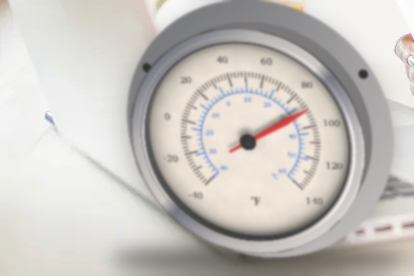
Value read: 90°F
